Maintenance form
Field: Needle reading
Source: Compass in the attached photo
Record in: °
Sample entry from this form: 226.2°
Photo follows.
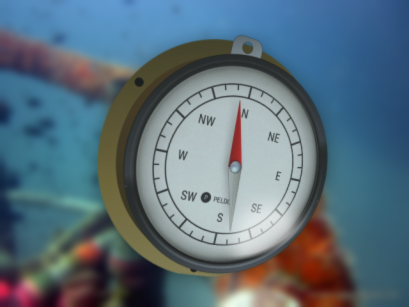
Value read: 350°
